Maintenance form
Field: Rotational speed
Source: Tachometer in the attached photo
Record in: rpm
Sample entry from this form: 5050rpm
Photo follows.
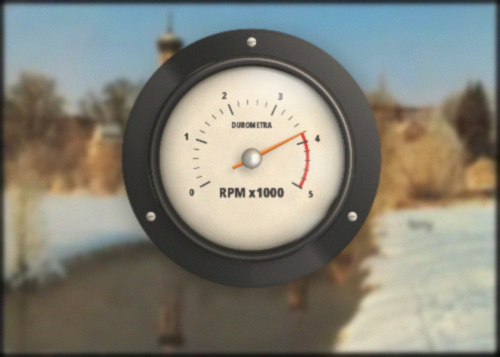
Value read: 3800rpm
